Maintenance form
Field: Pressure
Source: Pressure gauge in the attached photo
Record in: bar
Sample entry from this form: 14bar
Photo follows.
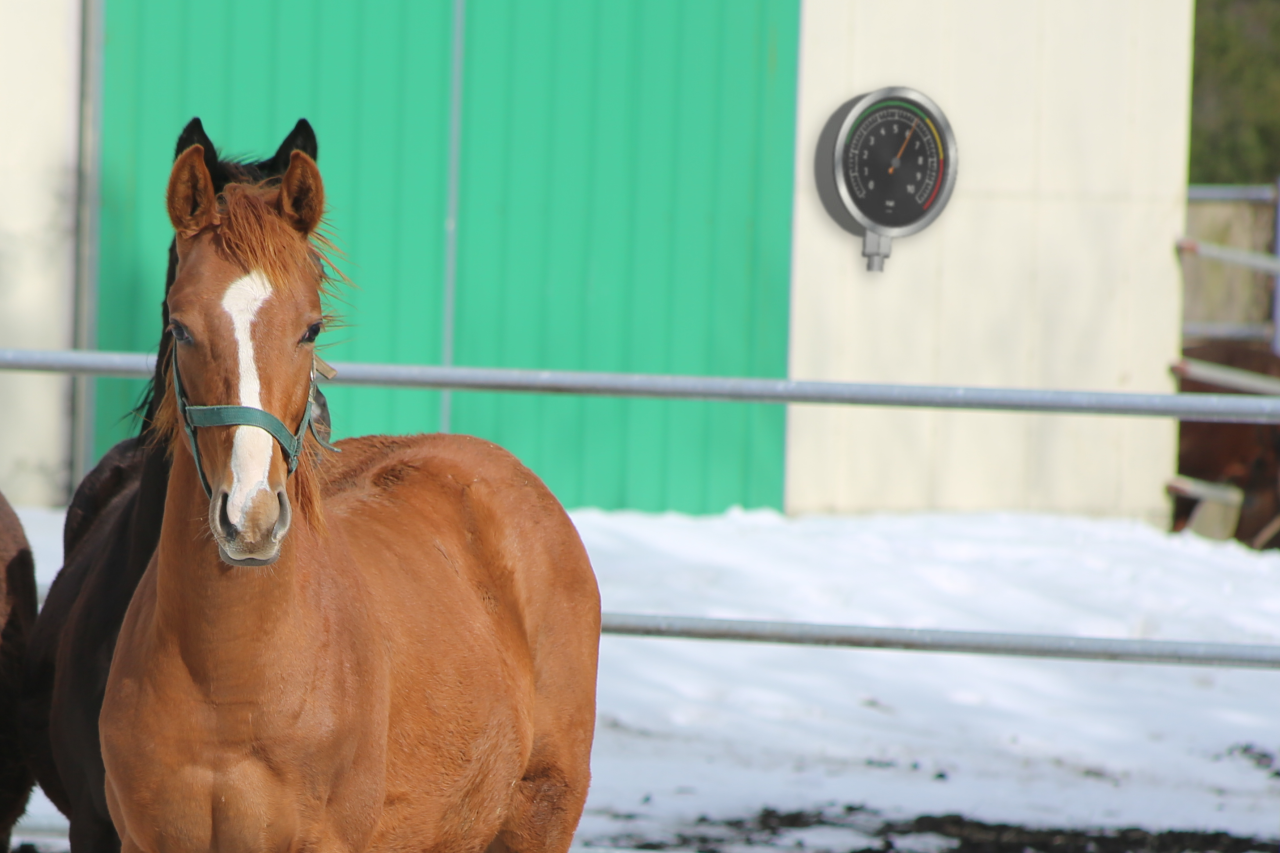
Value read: 6bar
